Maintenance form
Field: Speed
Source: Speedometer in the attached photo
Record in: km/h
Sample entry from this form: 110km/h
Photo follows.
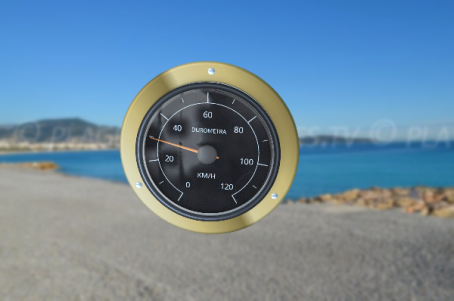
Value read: 30km/h
